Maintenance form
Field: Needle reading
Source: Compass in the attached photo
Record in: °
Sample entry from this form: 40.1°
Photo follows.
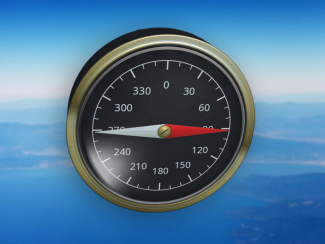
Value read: 90°
